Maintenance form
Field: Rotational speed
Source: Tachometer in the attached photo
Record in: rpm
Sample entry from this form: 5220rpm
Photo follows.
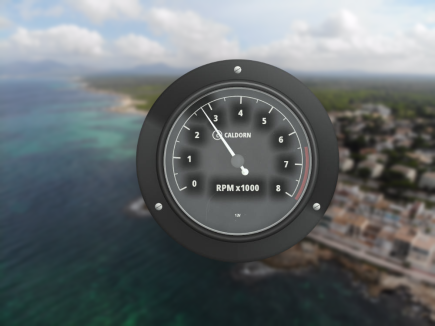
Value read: 2750rpm
